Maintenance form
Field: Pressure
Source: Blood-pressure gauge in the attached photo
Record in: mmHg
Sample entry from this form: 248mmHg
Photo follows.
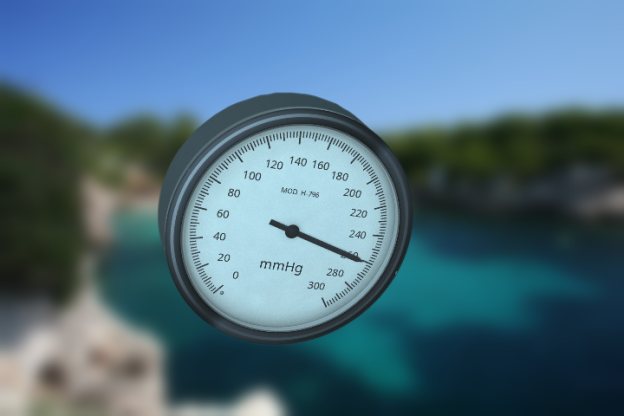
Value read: 260mmHg
